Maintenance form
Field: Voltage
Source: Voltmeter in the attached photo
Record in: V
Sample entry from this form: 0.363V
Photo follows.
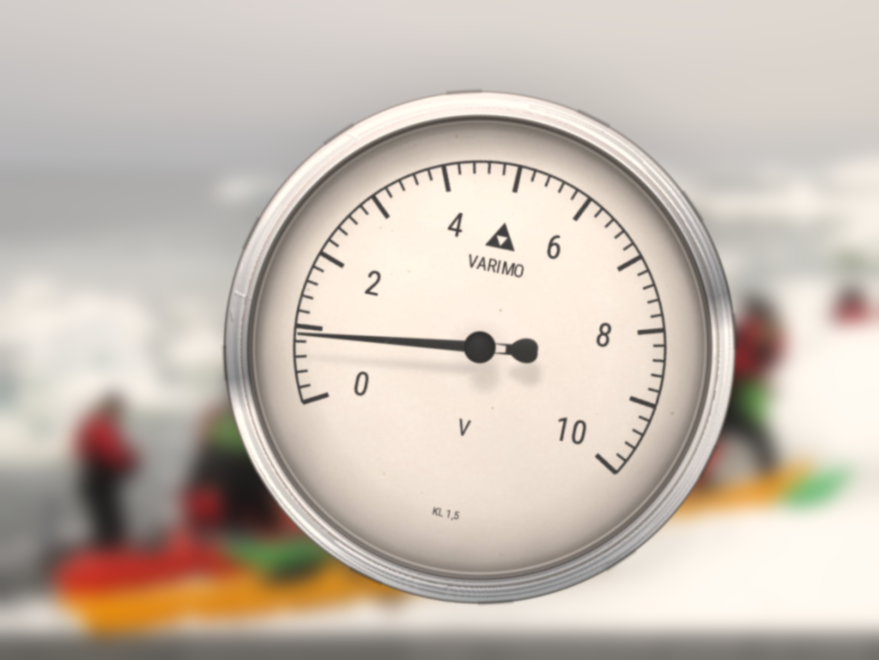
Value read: 0.9V
